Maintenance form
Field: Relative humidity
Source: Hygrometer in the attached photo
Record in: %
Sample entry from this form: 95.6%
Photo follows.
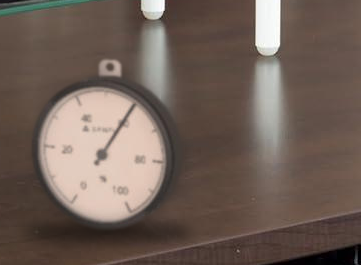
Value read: 60%
